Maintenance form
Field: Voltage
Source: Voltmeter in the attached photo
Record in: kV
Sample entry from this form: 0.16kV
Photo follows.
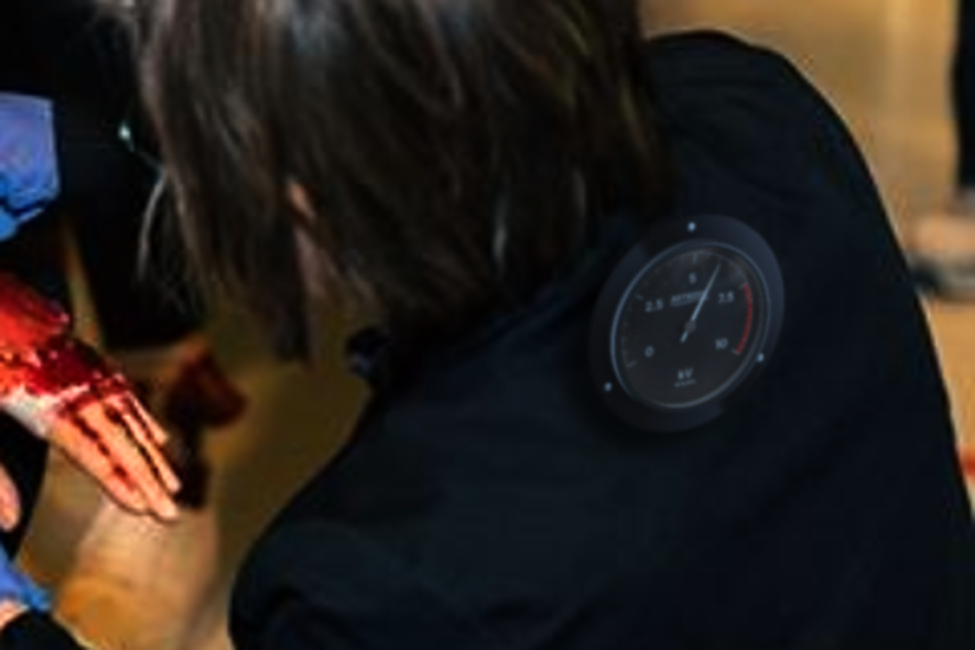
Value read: 6kV
